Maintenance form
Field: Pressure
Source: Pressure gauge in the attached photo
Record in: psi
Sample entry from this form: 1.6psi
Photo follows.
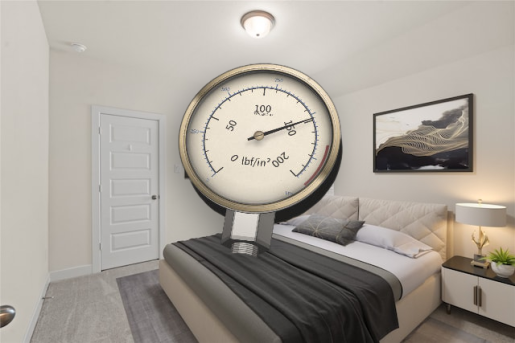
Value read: 150psi
